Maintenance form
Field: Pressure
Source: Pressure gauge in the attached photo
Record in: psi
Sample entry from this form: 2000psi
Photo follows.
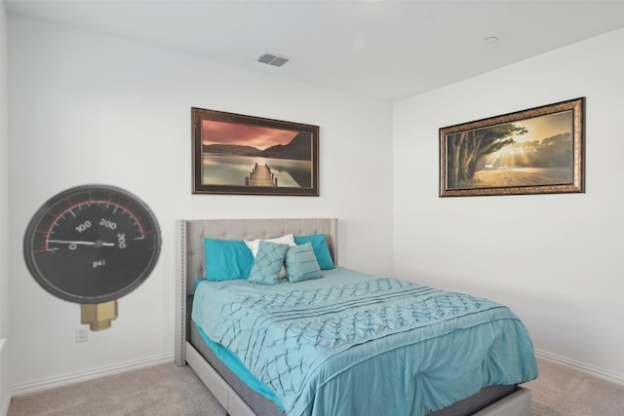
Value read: 20psi
